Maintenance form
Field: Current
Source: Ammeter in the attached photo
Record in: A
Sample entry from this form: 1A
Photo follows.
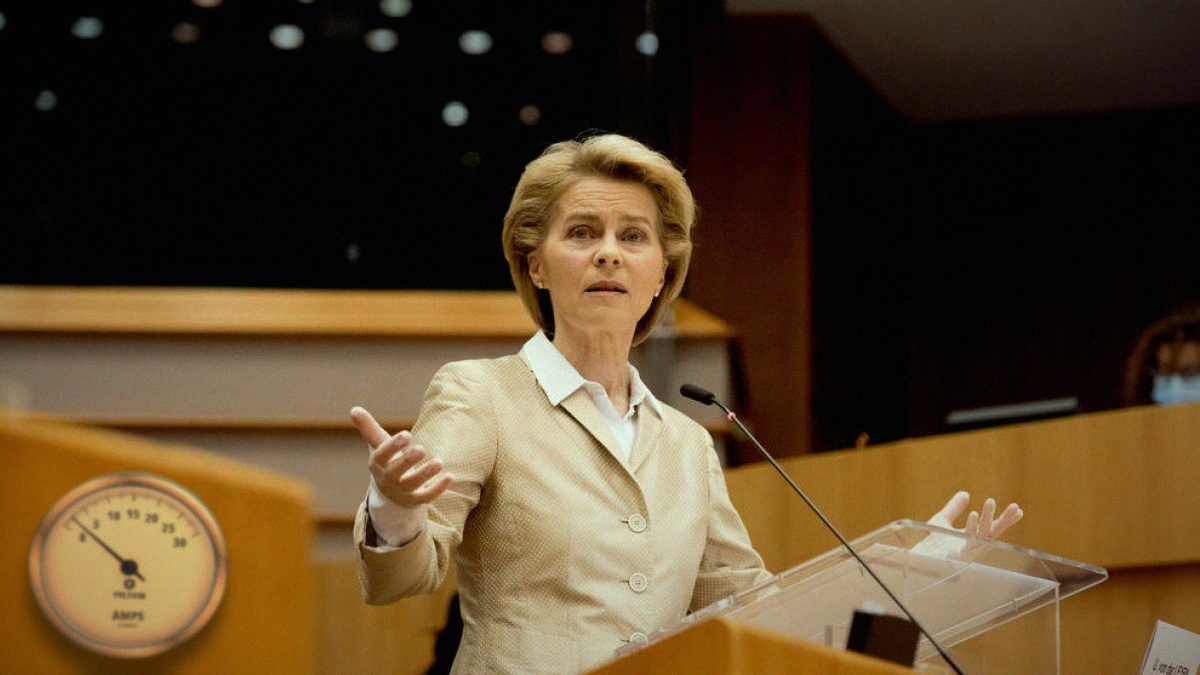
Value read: 2.5A
